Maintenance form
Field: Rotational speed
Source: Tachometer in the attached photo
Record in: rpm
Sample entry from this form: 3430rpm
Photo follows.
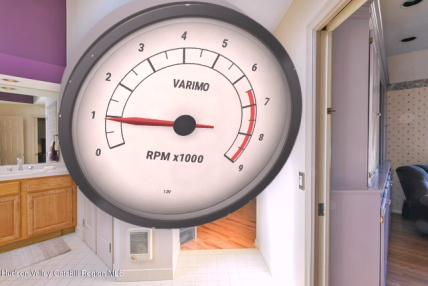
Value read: 1000rpm
